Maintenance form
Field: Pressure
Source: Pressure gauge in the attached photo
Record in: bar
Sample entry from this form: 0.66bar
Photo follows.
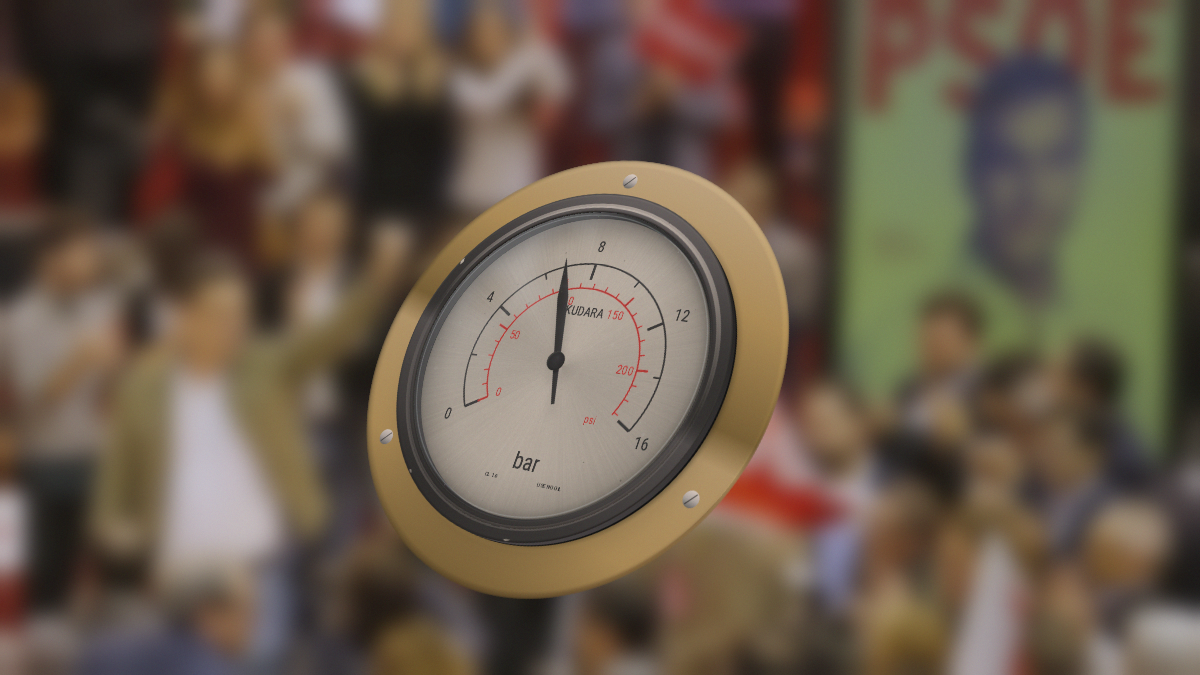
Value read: 7bar
